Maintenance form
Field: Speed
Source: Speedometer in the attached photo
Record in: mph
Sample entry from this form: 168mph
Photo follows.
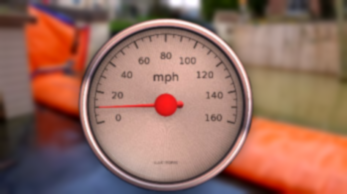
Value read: 10mph
